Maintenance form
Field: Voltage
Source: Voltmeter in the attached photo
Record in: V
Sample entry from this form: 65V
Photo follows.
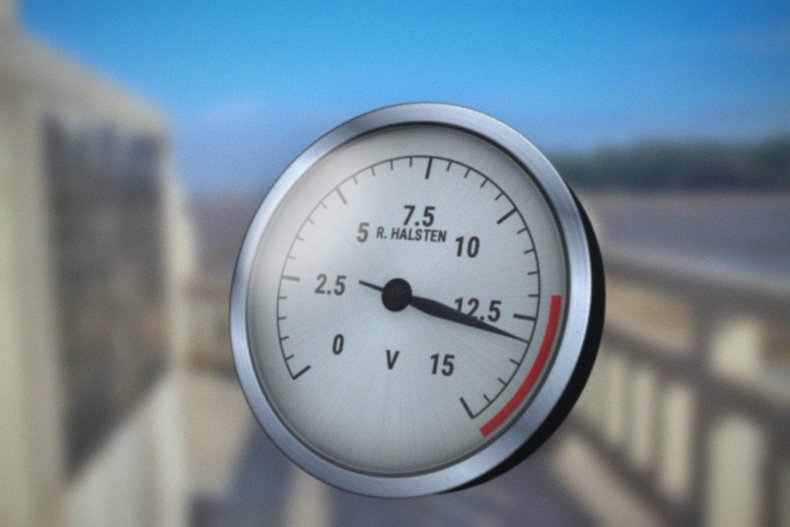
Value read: 13V
